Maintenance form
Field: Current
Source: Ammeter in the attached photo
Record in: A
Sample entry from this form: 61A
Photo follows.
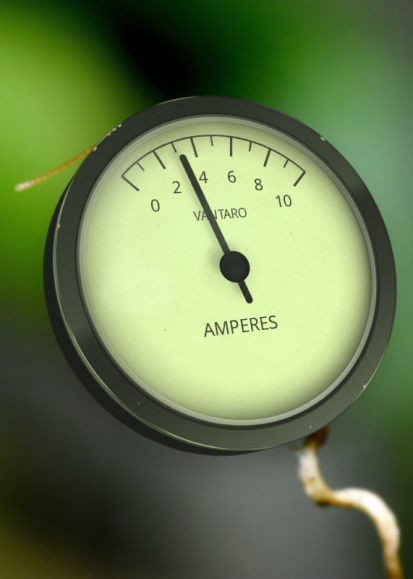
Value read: 3A
